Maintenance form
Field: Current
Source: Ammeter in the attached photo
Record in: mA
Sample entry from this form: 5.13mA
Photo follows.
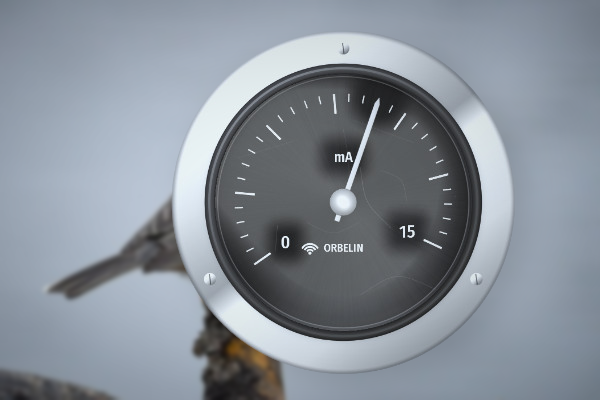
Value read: 9mA
